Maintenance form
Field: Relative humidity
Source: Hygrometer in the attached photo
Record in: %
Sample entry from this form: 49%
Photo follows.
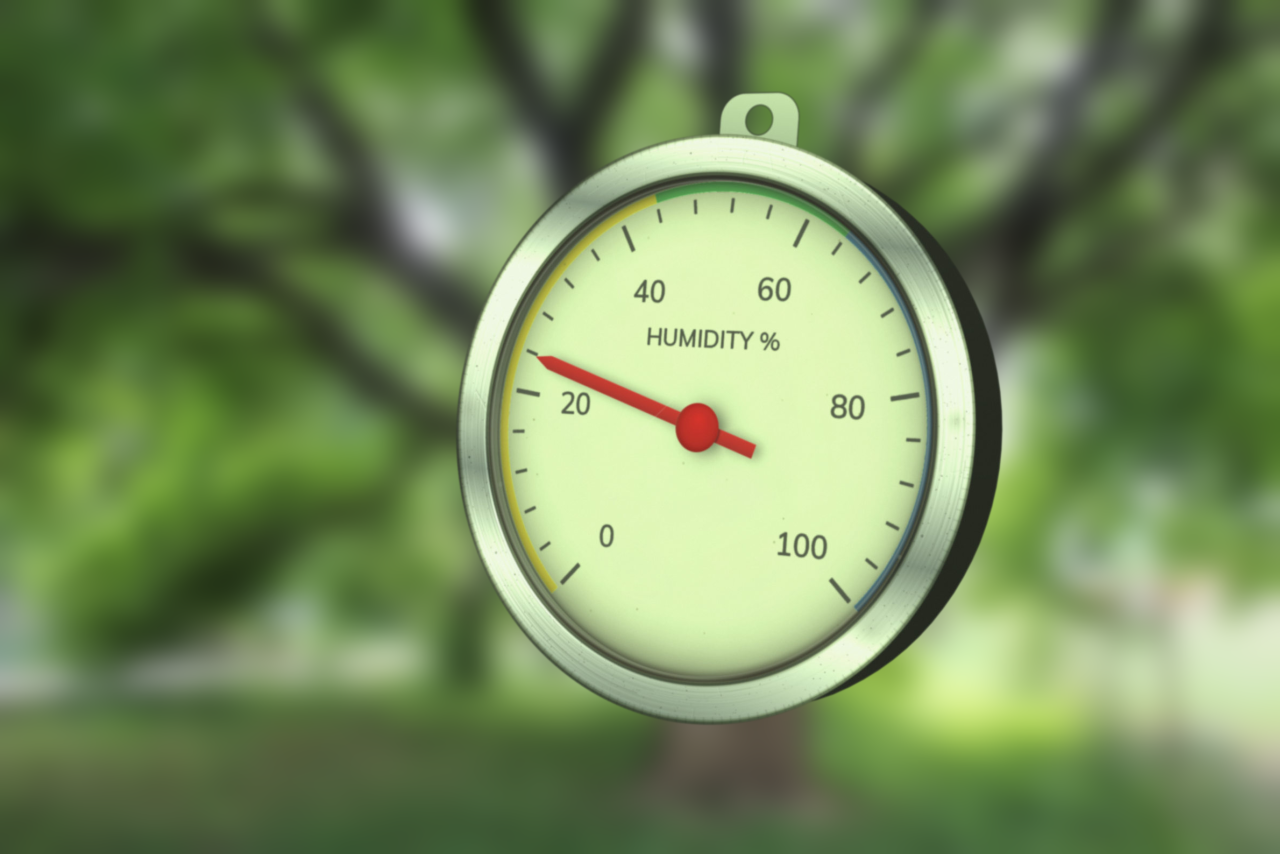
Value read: 24%
